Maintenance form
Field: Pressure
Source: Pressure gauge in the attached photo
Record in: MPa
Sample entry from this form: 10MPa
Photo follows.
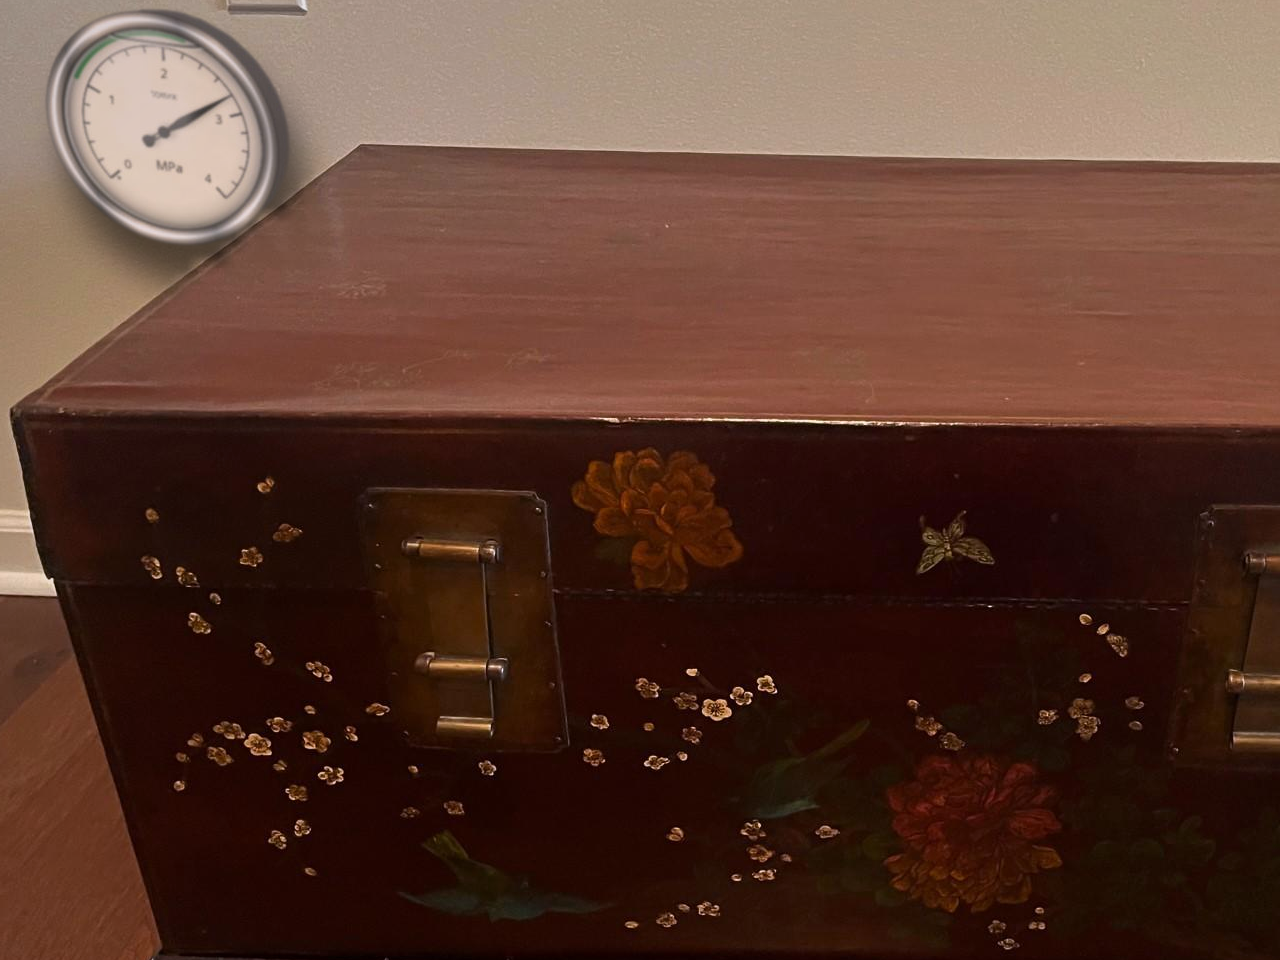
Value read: 2.8MPa
